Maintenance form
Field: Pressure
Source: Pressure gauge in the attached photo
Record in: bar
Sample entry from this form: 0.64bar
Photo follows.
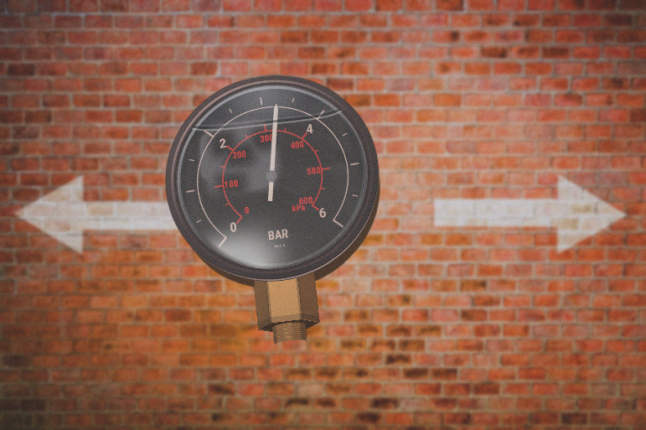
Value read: 3.25bar
